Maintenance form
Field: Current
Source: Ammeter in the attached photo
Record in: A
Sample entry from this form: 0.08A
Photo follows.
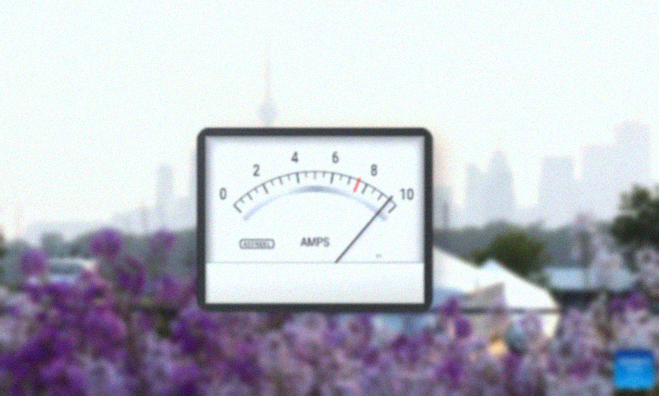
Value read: 9.5A
